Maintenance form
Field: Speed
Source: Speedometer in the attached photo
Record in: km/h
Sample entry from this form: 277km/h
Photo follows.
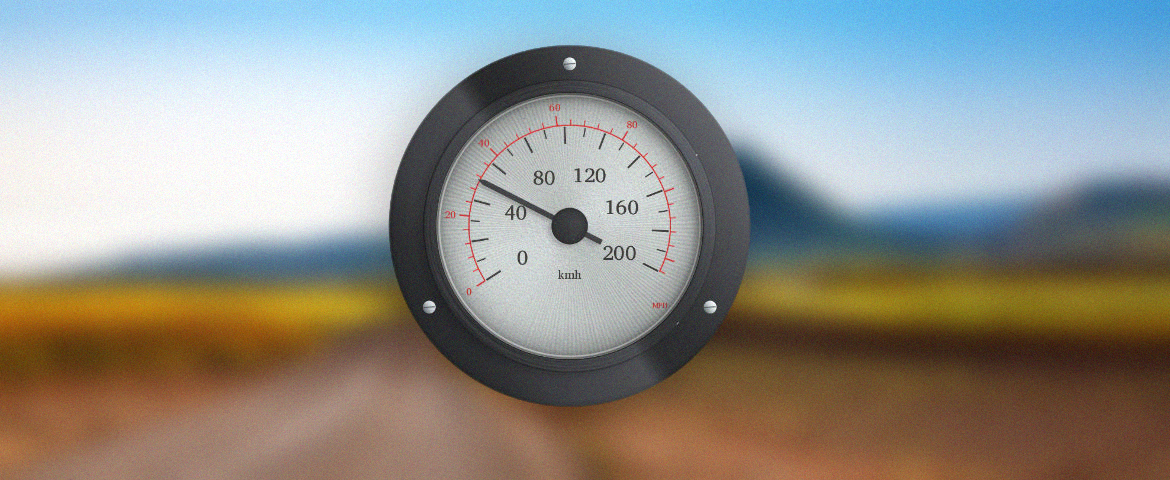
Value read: 50km/h
